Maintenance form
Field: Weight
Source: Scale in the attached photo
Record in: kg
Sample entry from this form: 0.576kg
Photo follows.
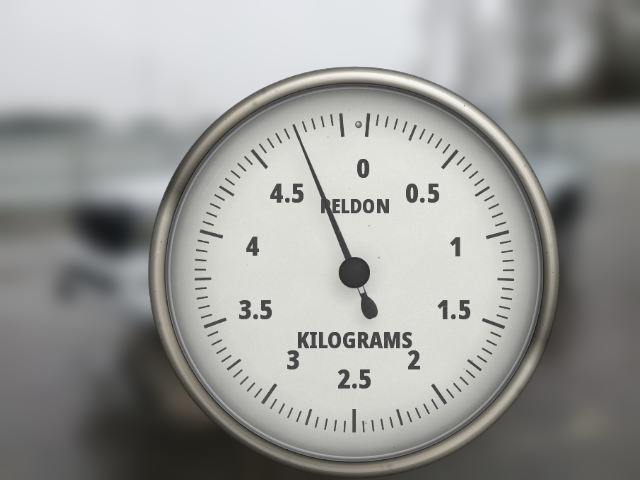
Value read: 4.75kg
